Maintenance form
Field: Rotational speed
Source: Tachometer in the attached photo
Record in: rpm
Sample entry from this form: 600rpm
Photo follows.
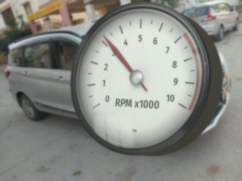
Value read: 3250rpm
